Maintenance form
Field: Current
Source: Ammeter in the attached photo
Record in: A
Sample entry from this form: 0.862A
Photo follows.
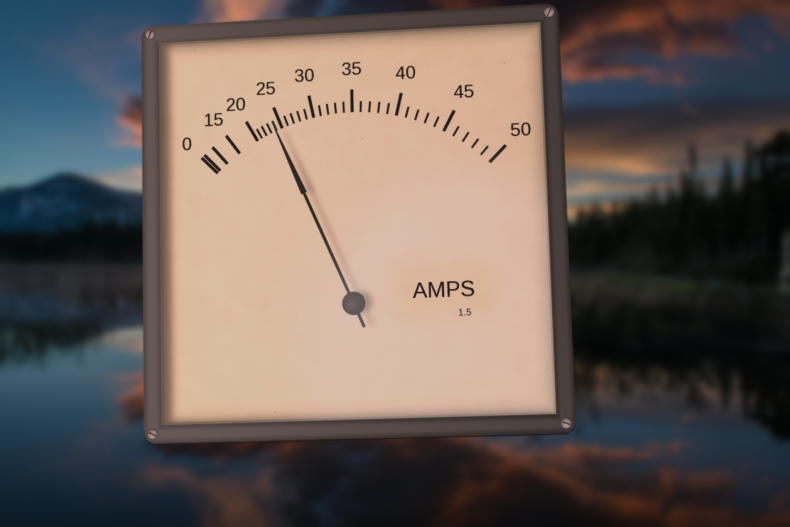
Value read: 24A
